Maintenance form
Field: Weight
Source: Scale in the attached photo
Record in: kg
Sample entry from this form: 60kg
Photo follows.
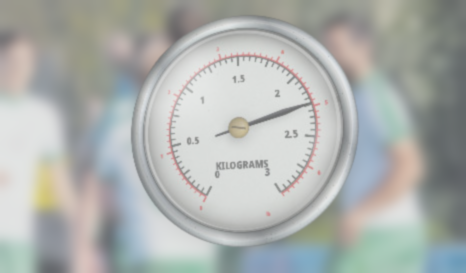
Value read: 2.25kg
